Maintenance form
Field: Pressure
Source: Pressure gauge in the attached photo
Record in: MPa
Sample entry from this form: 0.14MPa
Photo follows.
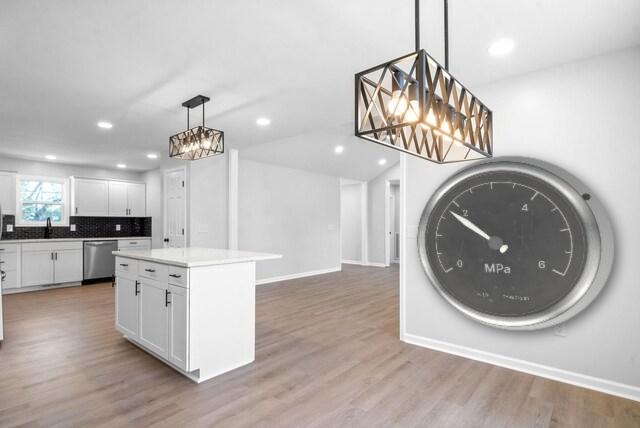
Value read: 1.75MPa
